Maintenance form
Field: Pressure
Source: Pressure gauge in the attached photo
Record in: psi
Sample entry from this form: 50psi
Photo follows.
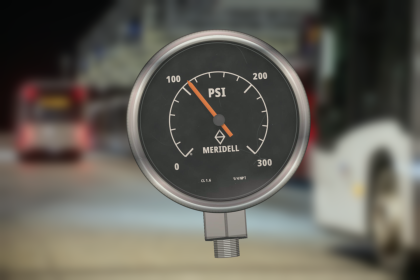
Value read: 110psi
